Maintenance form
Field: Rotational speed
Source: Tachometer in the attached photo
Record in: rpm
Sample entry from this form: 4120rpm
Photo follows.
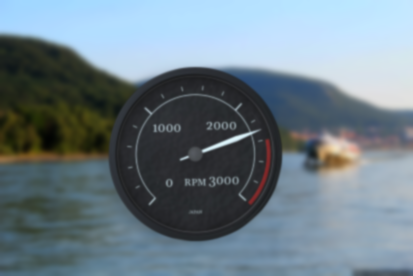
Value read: 2300rpm
